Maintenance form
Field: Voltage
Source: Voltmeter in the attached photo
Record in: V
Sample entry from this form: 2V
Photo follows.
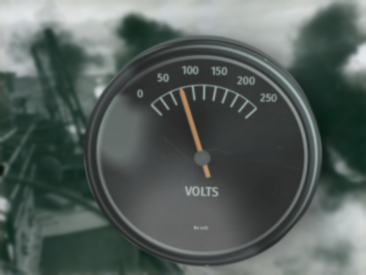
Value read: 75V
